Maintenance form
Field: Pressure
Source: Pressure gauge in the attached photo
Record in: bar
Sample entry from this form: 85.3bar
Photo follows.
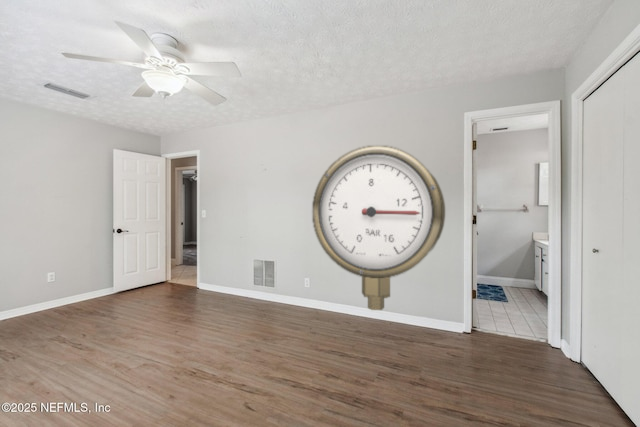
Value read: 13bar
